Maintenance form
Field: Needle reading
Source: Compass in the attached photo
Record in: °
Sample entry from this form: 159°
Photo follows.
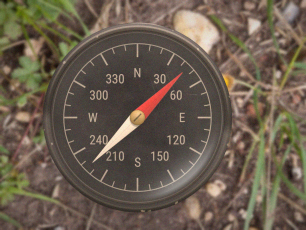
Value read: 45°
